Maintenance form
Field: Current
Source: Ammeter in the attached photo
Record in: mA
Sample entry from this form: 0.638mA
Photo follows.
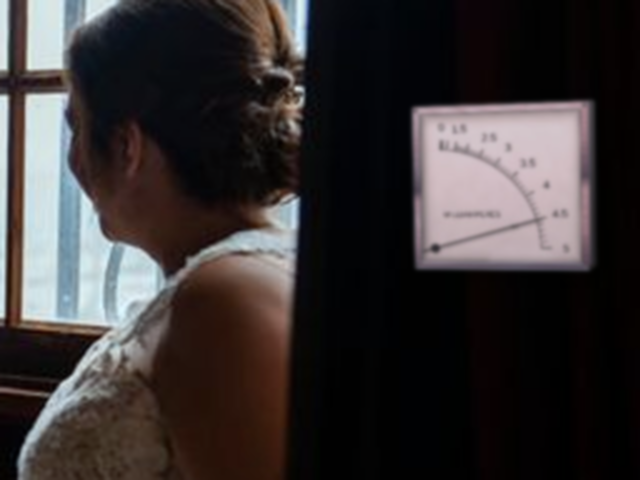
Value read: 4.5mA
